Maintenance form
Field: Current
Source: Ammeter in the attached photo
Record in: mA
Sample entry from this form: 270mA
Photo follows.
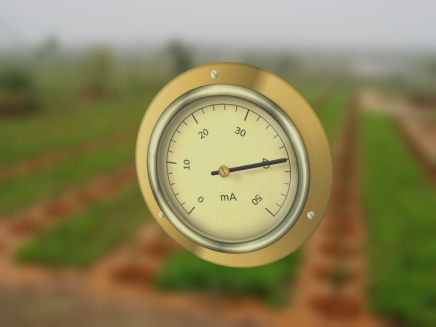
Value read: 40mA
